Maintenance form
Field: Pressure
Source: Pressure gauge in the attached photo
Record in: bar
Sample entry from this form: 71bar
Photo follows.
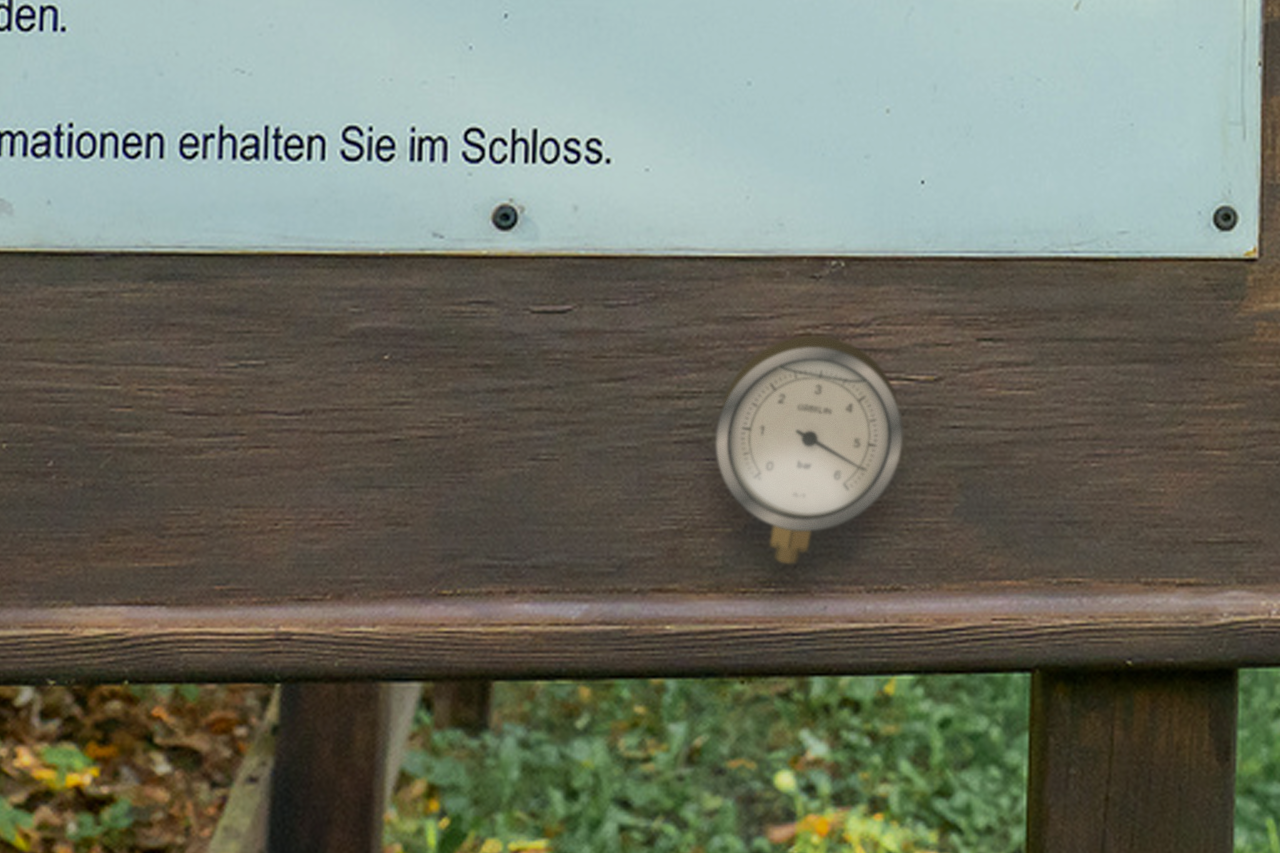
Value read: 5.5bar
